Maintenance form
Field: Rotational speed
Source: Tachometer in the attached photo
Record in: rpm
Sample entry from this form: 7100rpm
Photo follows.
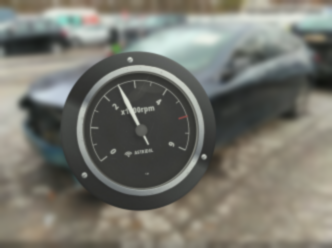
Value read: 2500rpm
